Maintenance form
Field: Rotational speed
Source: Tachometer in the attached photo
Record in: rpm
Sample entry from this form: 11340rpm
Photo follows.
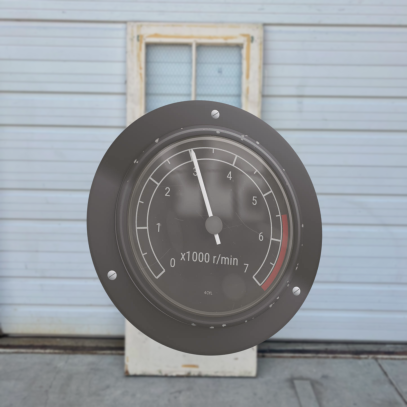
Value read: 3000rpm
